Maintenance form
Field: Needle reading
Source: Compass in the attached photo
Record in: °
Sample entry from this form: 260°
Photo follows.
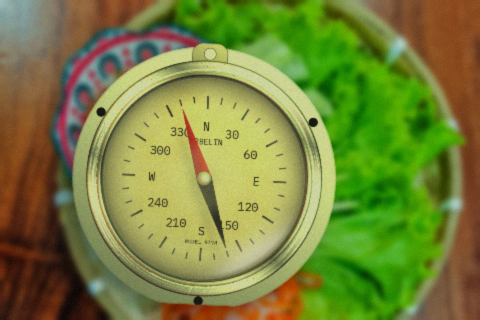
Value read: 340°
